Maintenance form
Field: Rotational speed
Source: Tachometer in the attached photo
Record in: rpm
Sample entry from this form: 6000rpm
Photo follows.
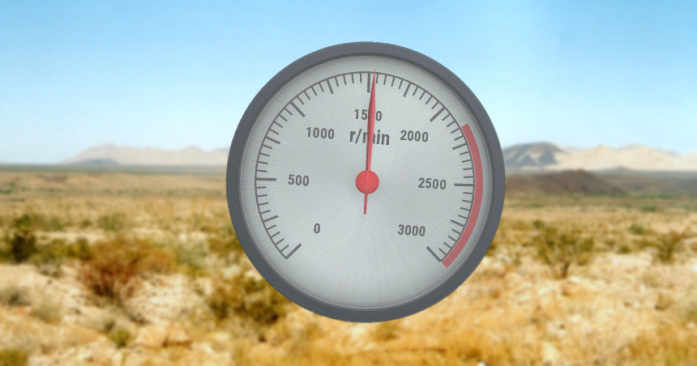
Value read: 1525rpm
